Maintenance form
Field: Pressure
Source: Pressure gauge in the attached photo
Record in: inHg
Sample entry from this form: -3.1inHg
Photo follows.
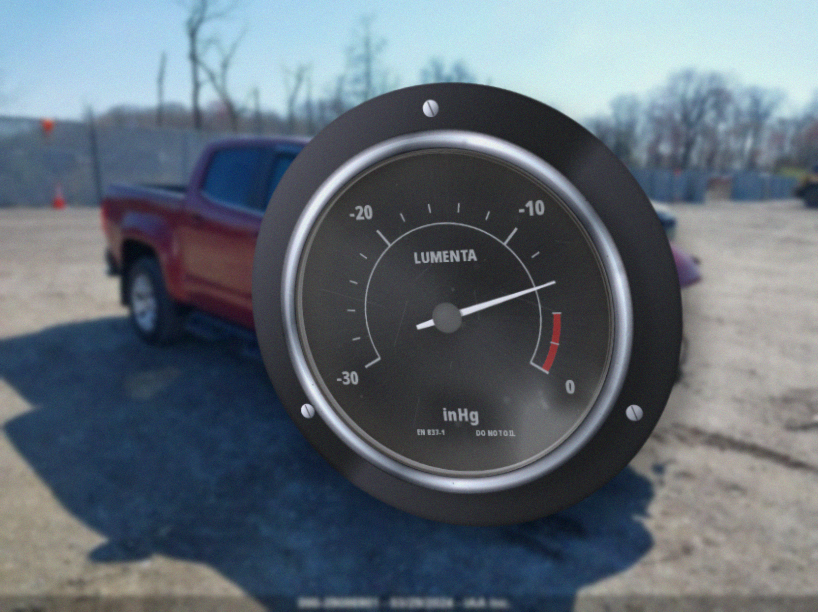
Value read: -6inHg
